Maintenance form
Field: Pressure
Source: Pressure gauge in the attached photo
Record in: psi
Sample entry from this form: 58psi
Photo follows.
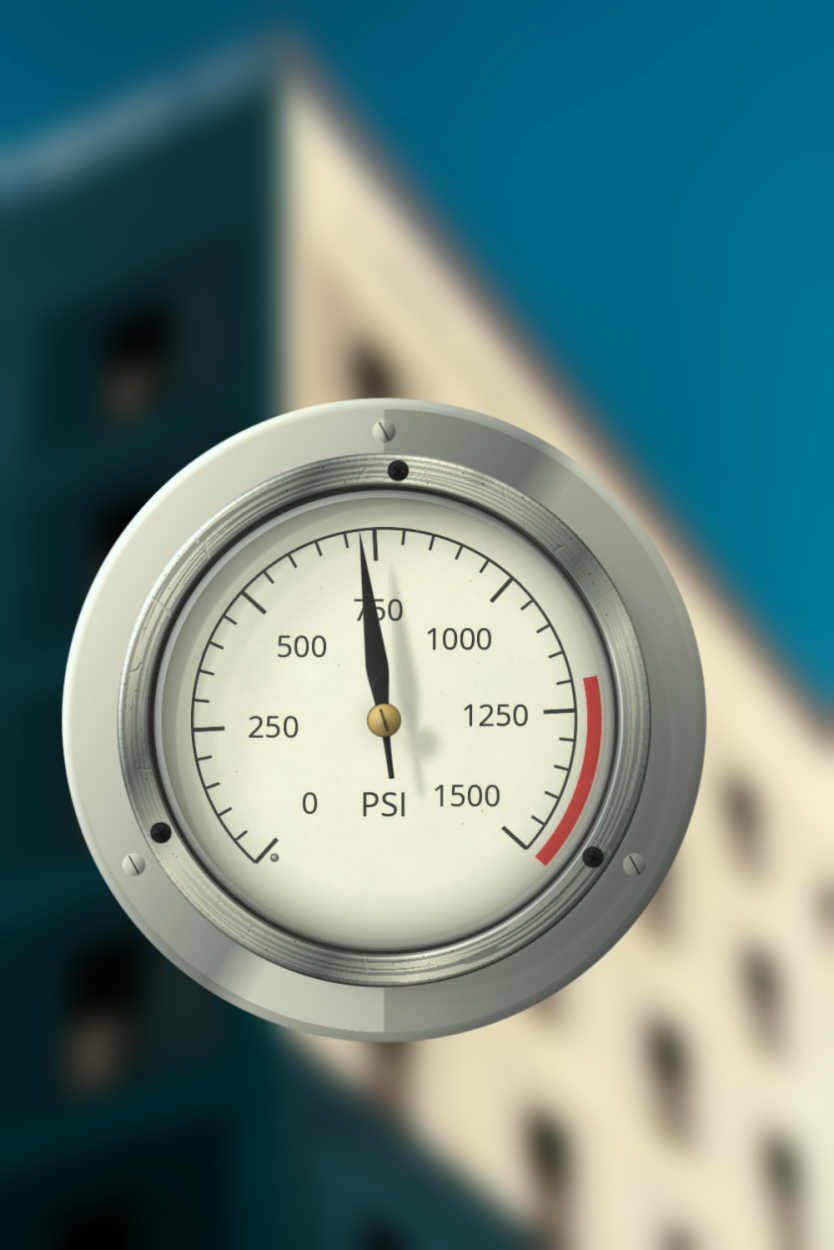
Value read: 725psi
